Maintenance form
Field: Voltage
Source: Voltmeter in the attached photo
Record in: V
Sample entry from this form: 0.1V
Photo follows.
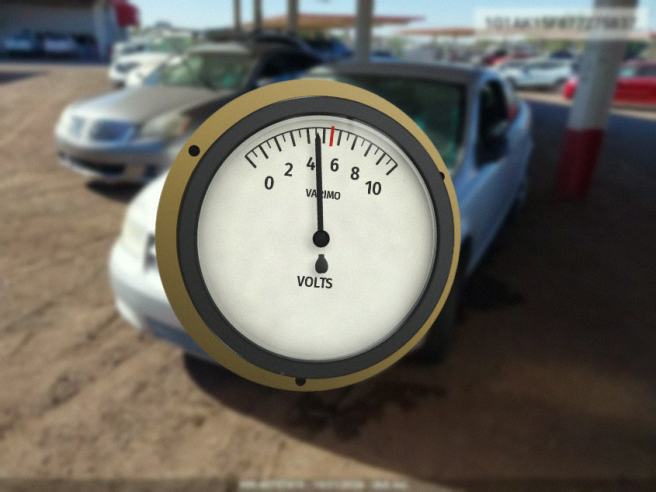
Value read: 4.5V
